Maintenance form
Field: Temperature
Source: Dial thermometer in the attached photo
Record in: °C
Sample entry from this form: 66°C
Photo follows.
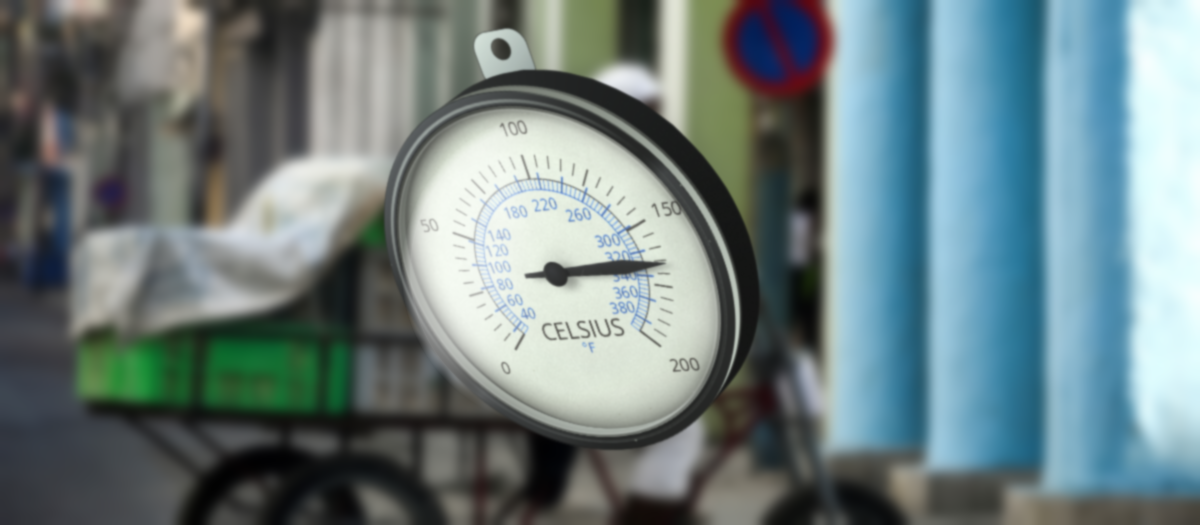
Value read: 165°C
